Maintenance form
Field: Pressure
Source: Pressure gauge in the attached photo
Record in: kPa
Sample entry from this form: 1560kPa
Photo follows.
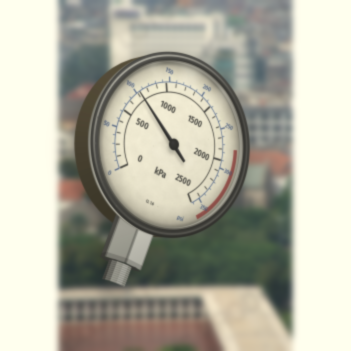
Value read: 700kPa
